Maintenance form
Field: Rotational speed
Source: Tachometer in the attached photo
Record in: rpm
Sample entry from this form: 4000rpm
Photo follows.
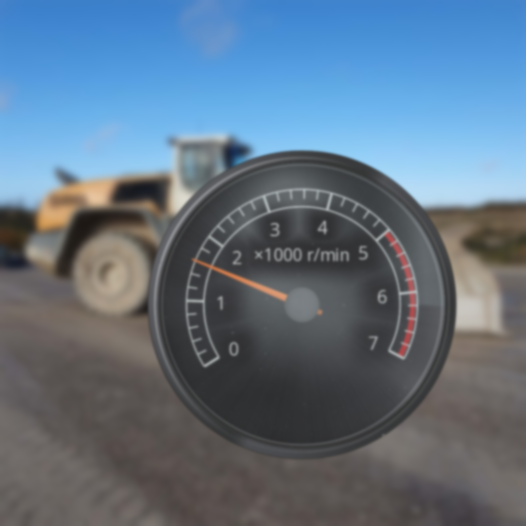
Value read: 1600rpm
